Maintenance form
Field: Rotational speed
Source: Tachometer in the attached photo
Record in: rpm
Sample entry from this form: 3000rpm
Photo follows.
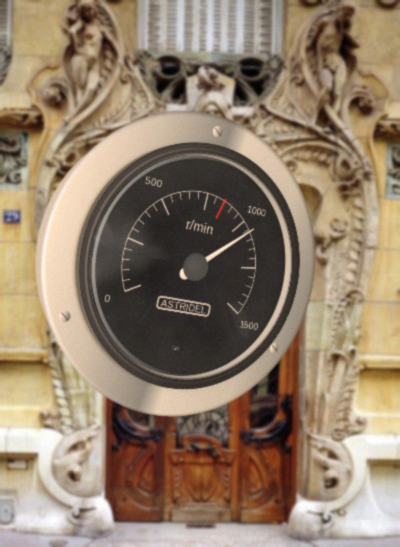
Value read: 1050rpm
